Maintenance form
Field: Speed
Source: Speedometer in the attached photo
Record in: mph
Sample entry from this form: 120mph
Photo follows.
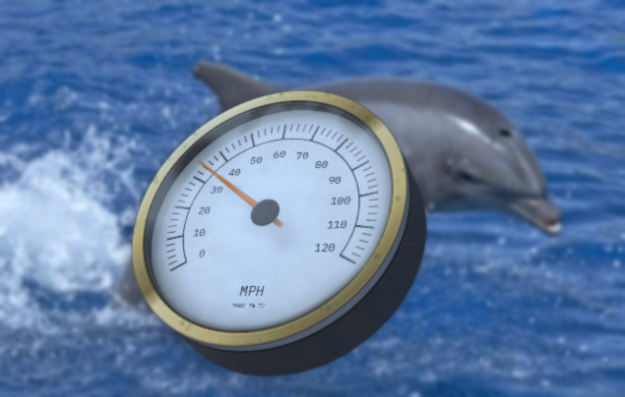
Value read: 34mph
